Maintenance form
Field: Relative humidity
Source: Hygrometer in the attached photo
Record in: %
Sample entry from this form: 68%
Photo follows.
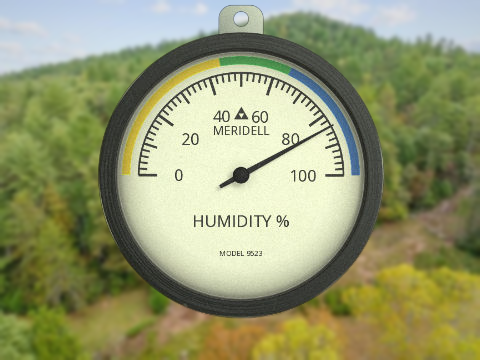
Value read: 84%
